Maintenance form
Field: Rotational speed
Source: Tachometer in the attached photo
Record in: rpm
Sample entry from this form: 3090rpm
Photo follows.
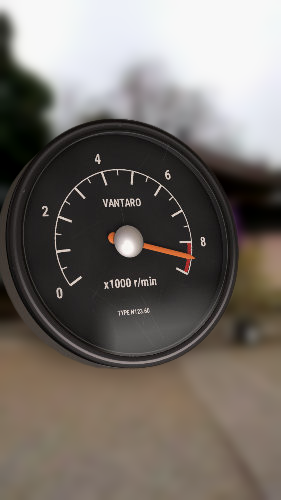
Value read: 8500rpm
